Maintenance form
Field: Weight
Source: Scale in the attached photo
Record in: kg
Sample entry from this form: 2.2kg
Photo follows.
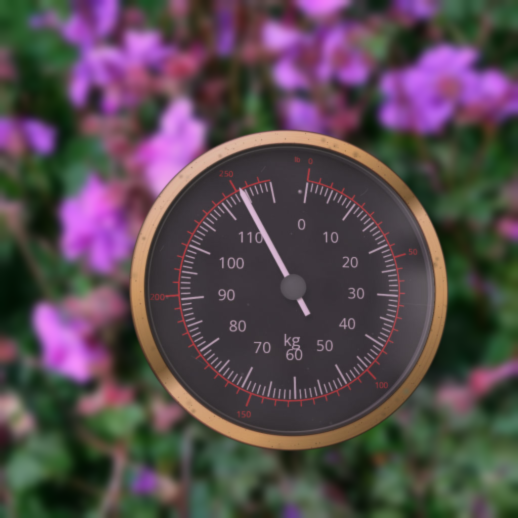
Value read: 114kg
